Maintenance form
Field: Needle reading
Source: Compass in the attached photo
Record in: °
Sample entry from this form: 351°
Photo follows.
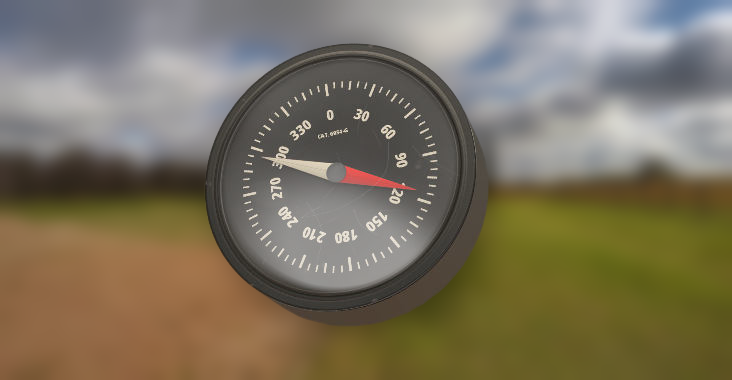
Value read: 115°
